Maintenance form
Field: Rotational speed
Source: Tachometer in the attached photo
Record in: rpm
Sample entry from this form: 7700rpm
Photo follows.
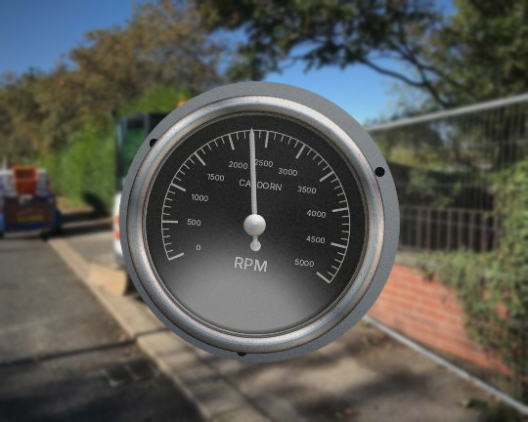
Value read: 2300rpm
